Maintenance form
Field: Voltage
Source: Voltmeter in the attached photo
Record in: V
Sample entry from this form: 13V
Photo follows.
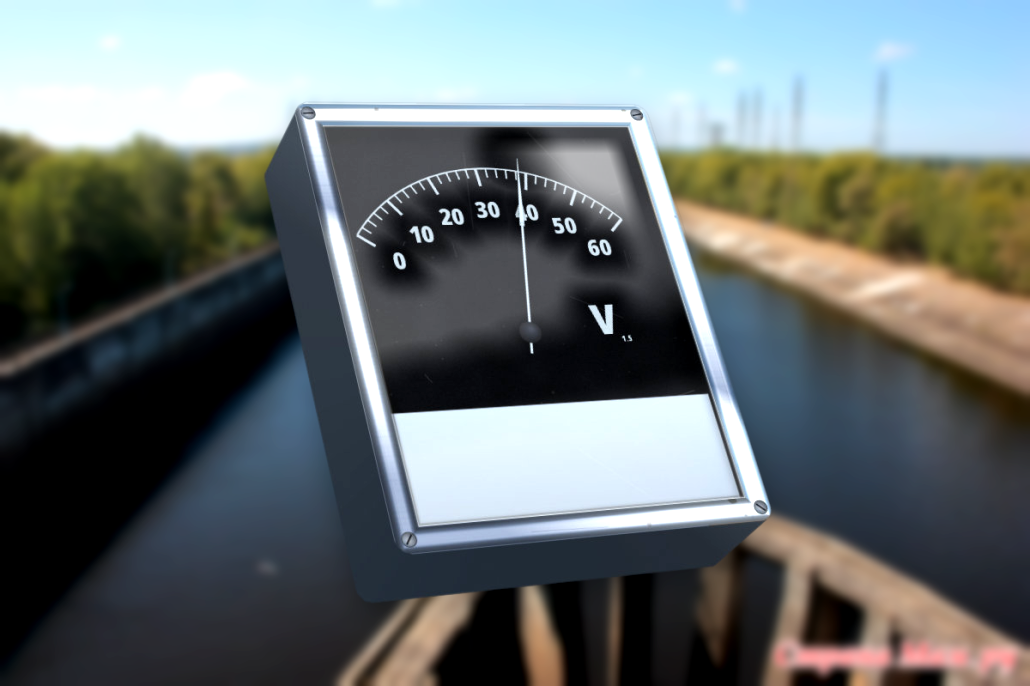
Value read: 38V
